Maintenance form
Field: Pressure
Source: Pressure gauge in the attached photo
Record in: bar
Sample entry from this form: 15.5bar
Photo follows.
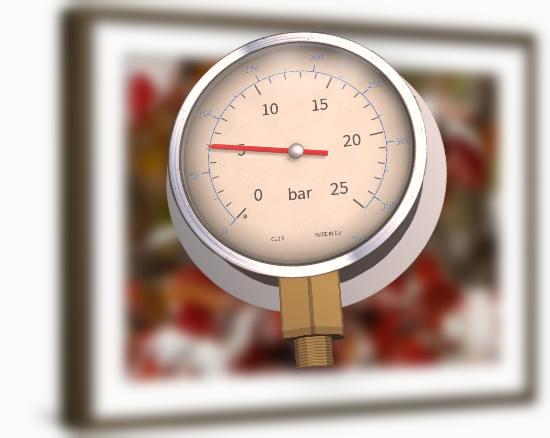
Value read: 5bar
